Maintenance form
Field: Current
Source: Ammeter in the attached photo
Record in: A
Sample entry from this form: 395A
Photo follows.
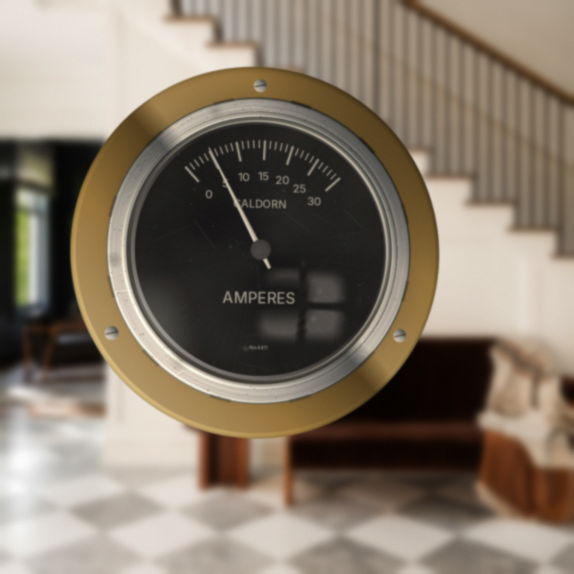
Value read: 5A
